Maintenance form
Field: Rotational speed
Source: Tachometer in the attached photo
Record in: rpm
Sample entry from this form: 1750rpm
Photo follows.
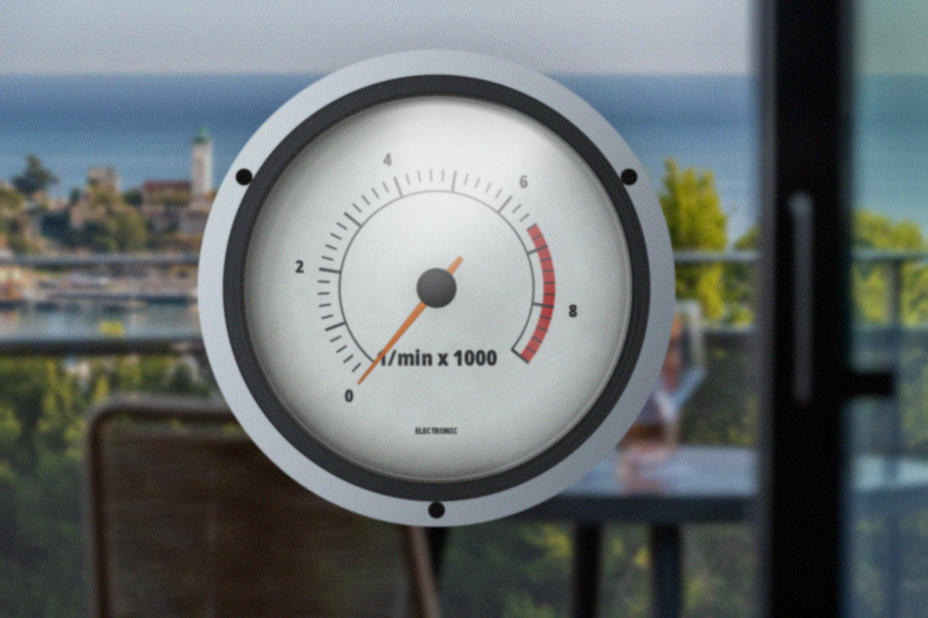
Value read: 0rpm
